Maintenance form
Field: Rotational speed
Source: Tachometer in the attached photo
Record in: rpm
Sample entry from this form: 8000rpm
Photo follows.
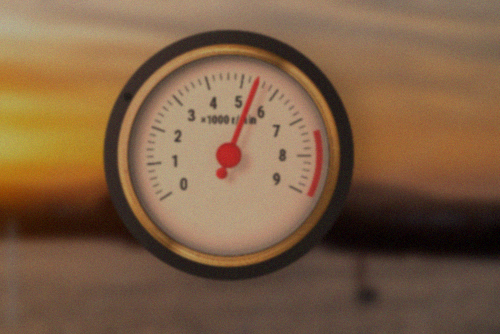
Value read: 5400rpm
